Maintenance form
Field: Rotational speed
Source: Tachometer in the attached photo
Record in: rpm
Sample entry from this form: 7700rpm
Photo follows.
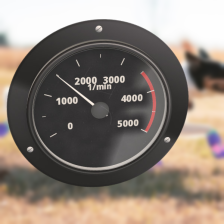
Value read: 1500rpm
